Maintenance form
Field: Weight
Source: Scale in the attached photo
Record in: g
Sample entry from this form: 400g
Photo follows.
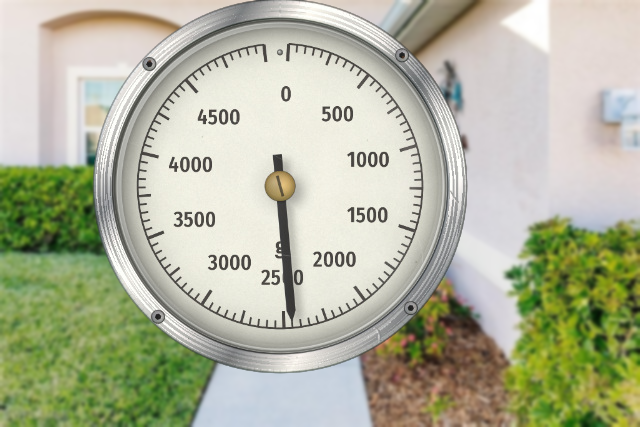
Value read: 2450g
